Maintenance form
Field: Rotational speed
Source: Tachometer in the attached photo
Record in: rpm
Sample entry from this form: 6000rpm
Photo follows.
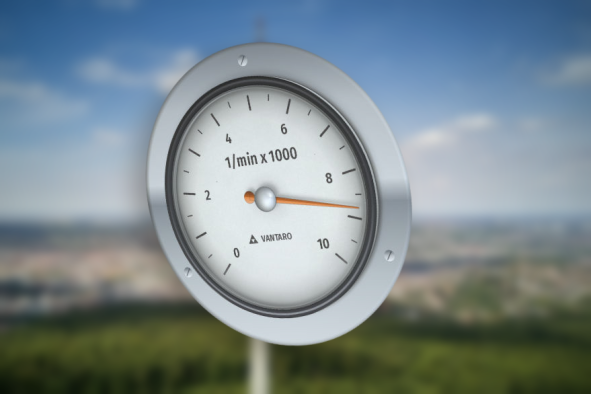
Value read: 8750rpm
